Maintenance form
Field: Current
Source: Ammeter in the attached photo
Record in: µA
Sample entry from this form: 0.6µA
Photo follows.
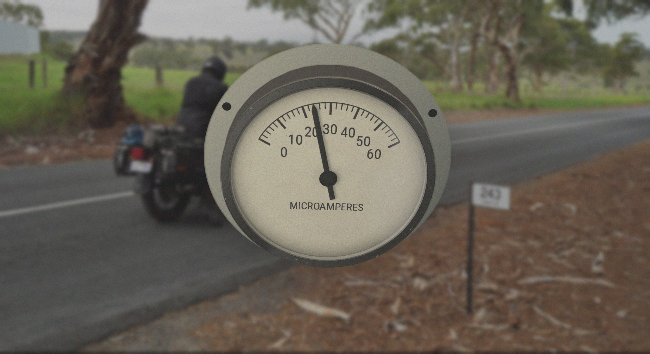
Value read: 24µA
